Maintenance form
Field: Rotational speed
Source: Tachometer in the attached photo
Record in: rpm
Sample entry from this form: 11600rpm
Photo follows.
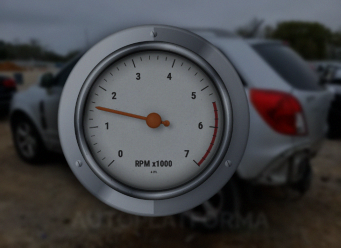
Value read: 1500rpm
